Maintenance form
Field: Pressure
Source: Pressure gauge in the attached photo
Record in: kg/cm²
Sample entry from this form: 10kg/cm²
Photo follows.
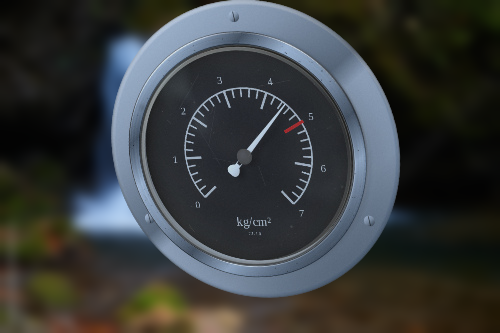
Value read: 4.5kg/cm²
